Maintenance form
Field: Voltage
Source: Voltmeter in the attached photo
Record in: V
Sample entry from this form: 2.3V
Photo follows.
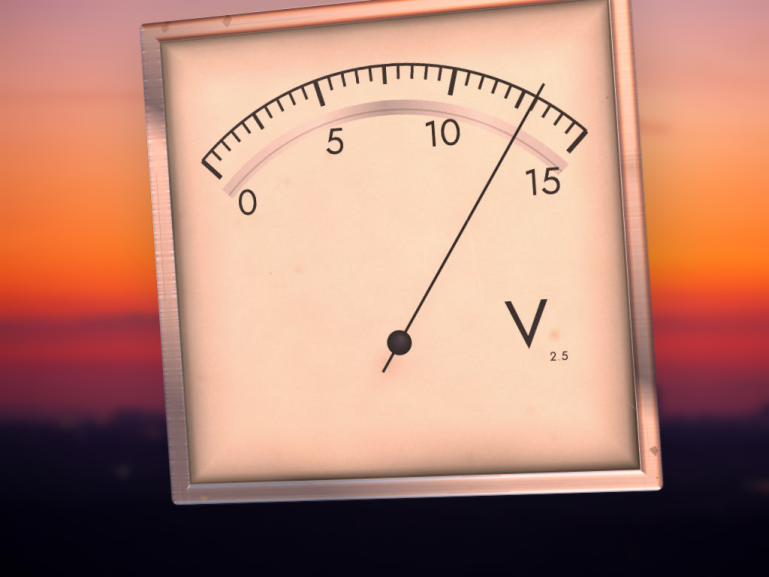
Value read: 13V
